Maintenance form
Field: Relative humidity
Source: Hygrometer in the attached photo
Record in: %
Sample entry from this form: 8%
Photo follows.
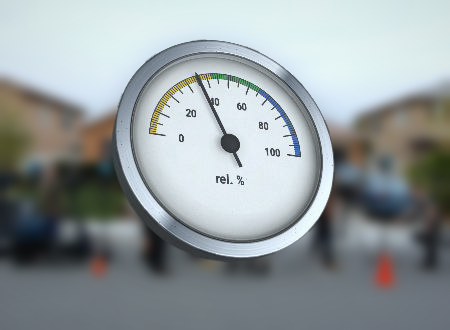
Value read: 35%
